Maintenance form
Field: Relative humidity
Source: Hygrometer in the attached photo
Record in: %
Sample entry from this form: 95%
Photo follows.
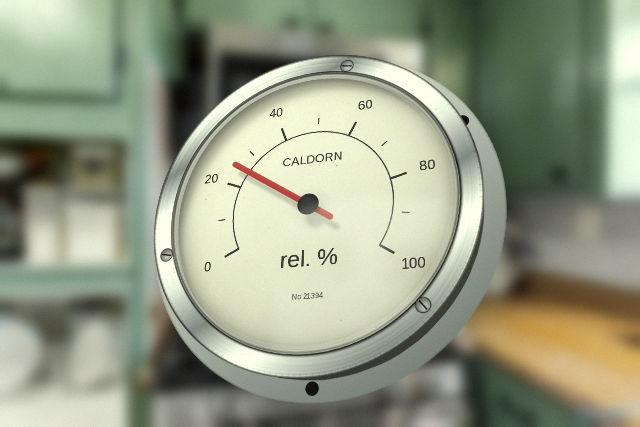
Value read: 25%
